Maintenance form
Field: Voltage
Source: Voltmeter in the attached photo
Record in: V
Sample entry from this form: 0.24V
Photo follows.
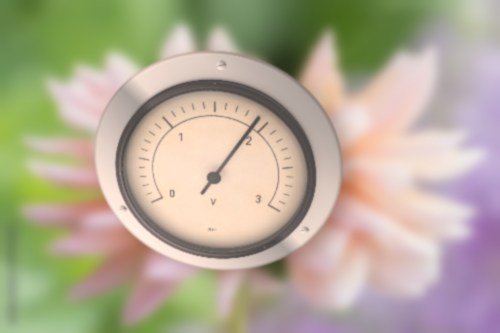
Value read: 1.9V
